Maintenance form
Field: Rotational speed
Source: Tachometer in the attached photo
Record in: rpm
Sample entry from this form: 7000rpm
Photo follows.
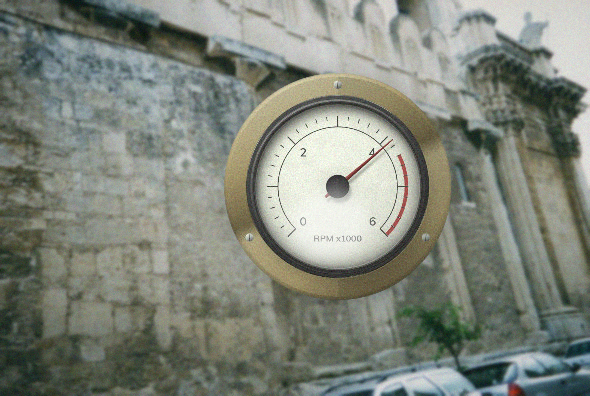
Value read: 4100rpm
